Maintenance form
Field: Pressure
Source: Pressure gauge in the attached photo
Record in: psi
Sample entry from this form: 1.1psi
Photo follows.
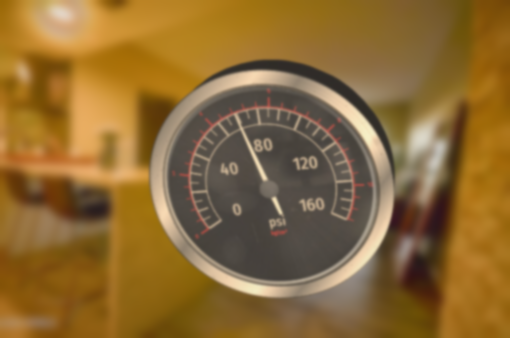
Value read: 70psi
